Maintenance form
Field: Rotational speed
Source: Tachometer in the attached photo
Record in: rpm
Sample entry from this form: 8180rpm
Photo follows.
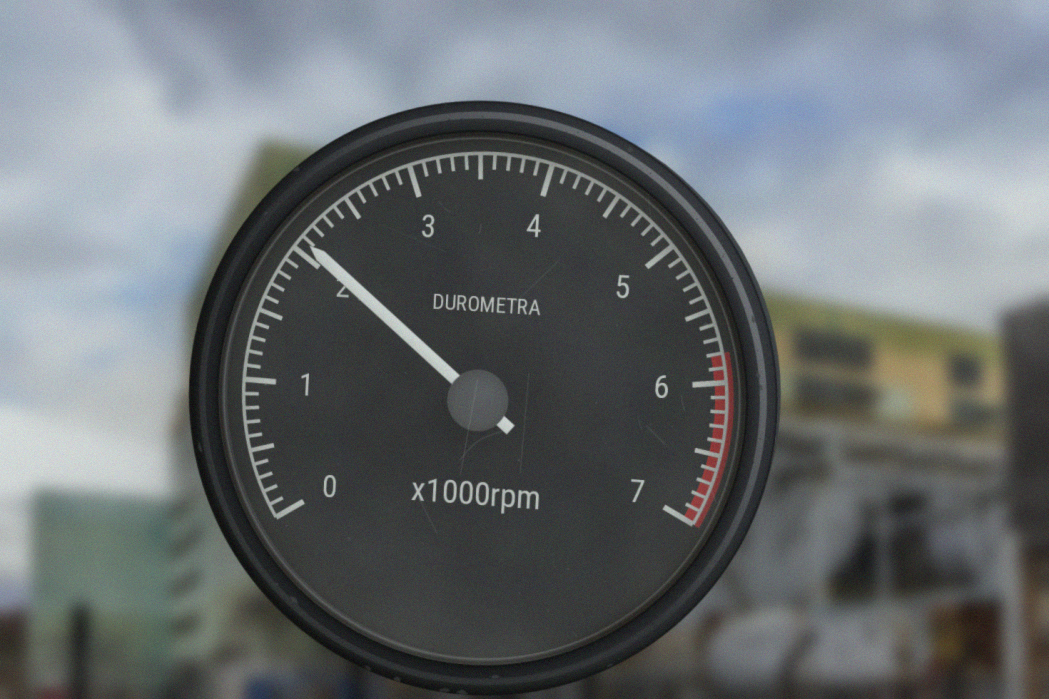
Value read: 2100rpm
